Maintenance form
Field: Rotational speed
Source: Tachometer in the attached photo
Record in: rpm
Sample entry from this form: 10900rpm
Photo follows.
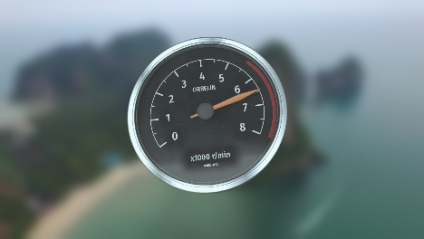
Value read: 6500rpm
